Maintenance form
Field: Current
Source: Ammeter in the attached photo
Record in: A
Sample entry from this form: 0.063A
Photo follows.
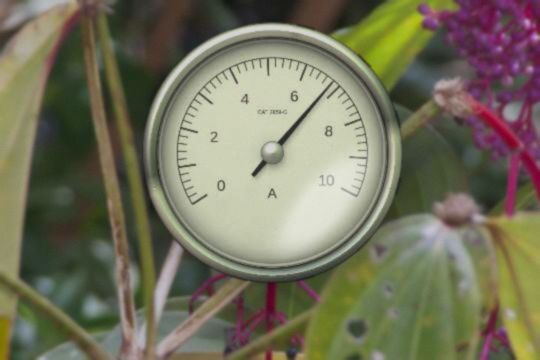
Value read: 6.8A
